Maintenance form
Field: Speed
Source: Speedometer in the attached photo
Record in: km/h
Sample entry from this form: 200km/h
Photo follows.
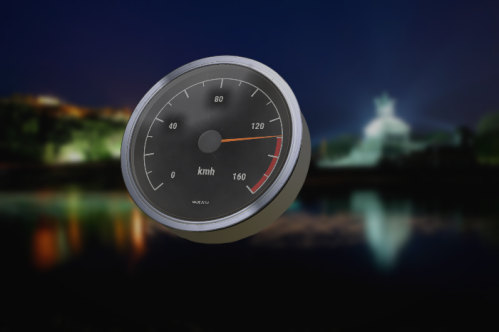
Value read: 130km/h
